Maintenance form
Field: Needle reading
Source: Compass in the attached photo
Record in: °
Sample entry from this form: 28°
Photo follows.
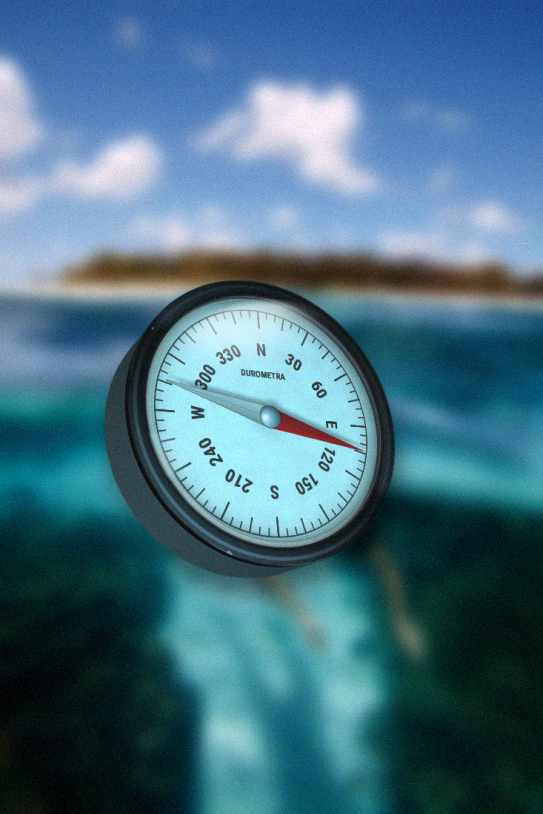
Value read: 105°
